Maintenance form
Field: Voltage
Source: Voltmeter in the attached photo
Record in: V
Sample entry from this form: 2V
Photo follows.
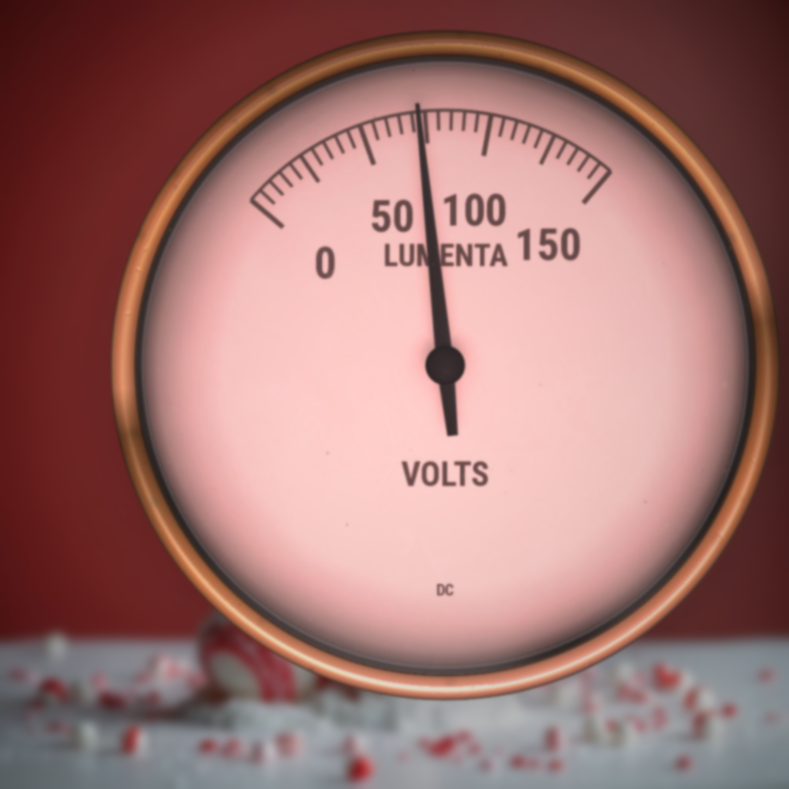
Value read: 72.5V
